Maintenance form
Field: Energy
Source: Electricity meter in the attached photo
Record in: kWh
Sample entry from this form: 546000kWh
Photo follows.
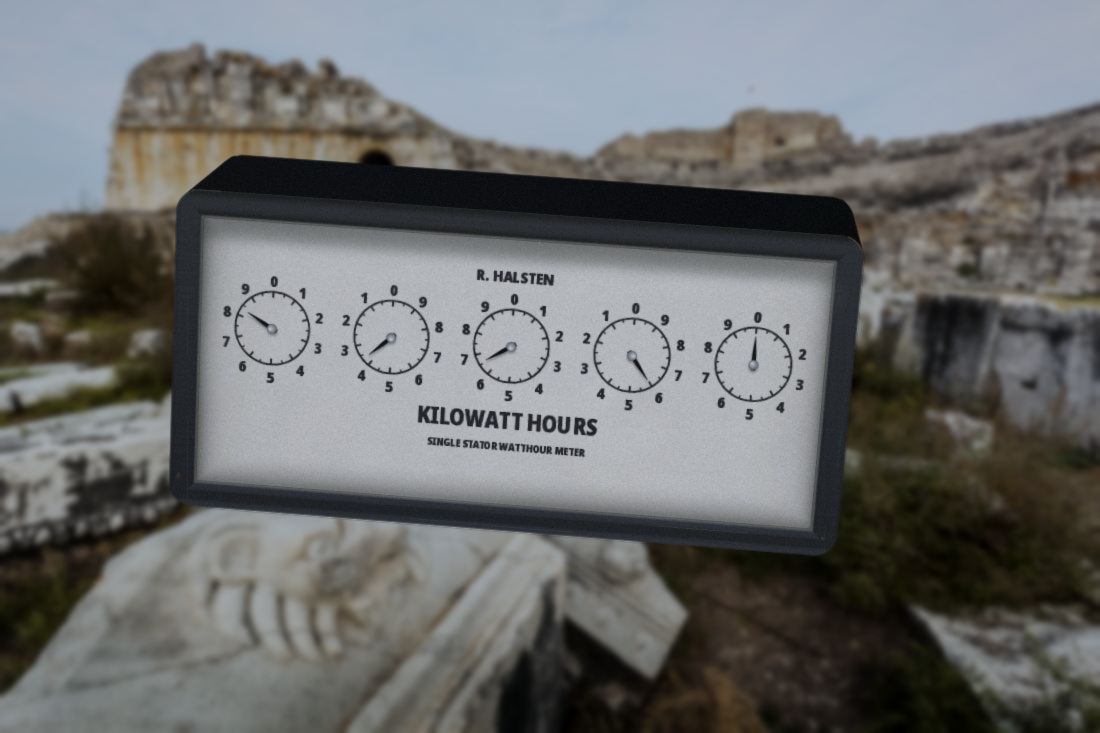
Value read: 83660kWh
